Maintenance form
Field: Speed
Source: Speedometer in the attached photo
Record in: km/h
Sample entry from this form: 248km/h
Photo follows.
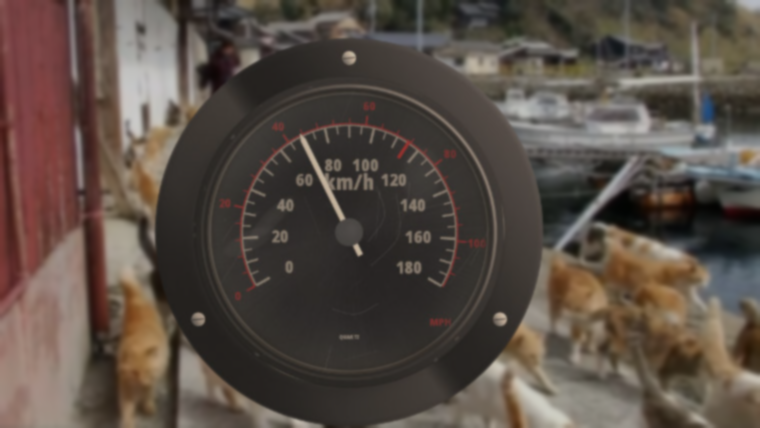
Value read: 70km/h
